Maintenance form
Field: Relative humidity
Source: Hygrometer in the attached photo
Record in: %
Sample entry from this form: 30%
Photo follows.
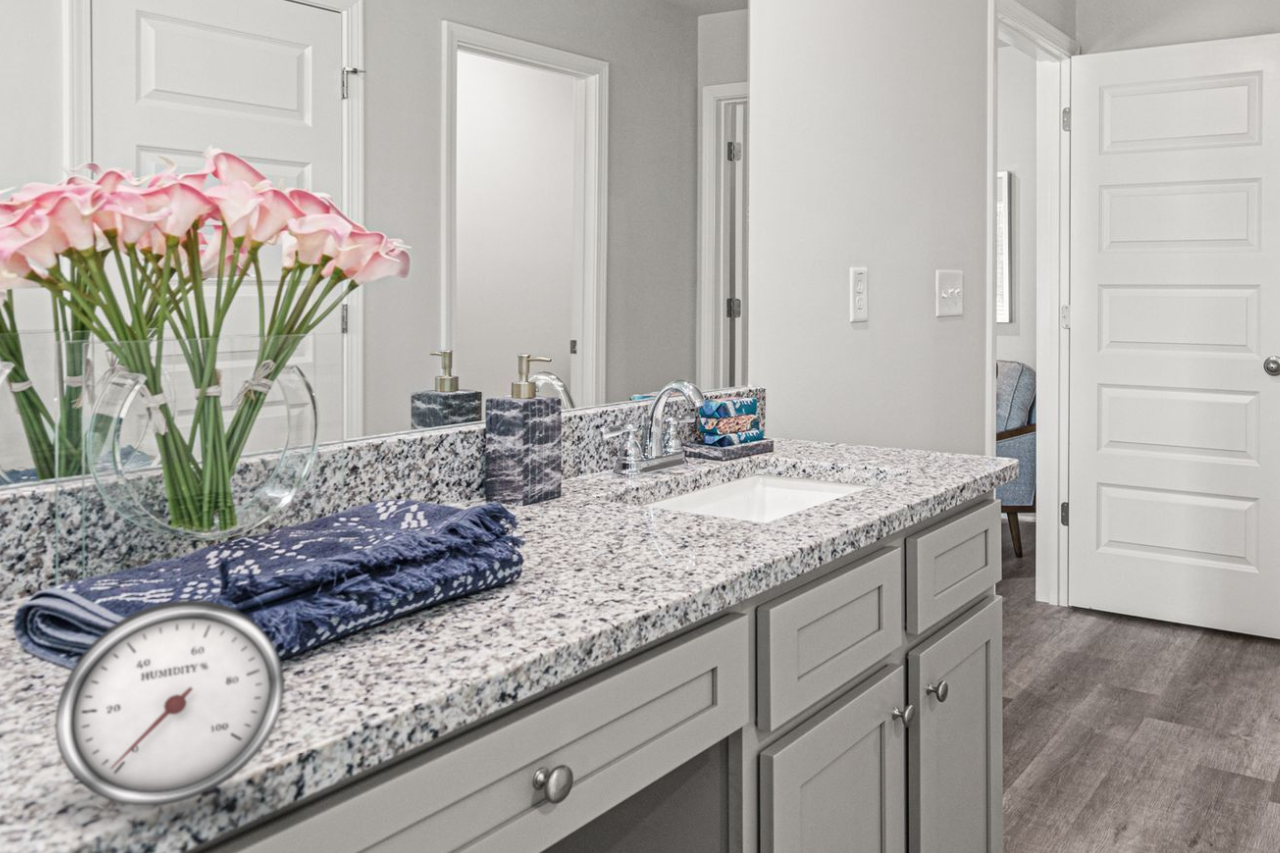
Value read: 2%
